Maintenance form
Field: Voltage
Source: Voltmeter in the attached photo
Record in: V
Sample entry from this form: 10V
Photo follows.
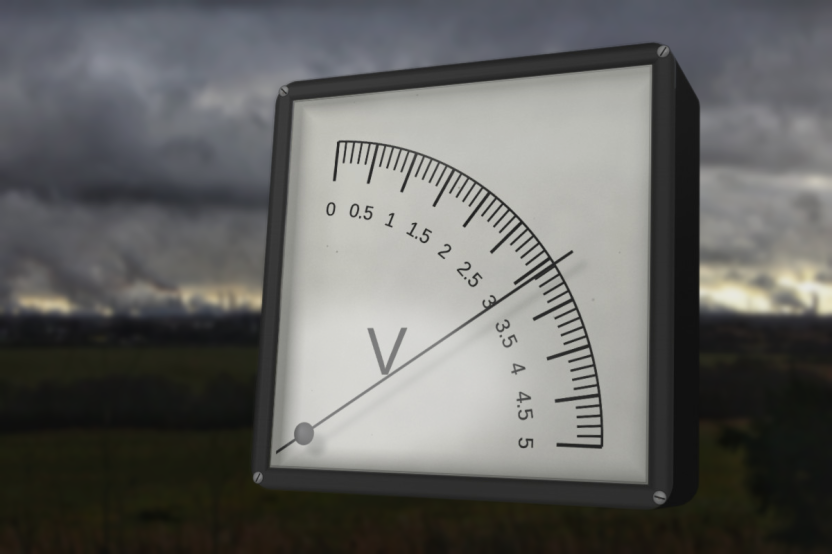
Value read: 3.1V
